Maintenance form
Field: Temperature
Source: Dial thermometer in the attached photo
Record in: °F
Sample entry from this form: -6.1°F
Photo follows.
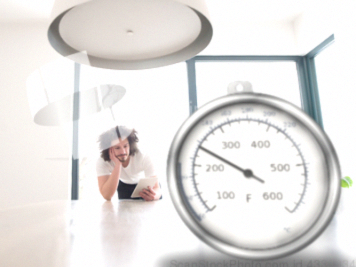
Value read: 240°F
